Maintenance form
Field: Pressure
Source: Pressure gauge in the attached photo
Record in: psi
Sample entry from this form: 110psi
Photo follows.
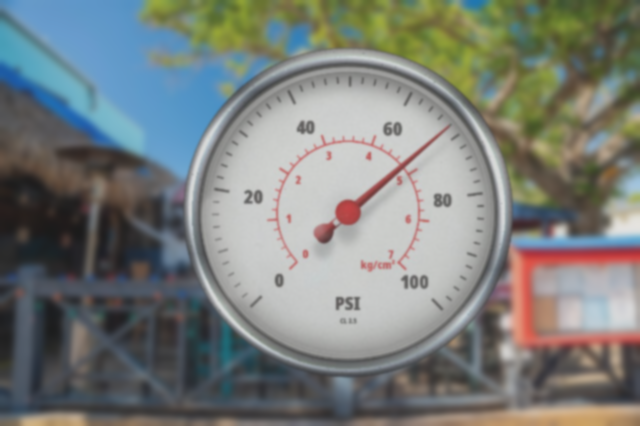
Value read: 68psi
